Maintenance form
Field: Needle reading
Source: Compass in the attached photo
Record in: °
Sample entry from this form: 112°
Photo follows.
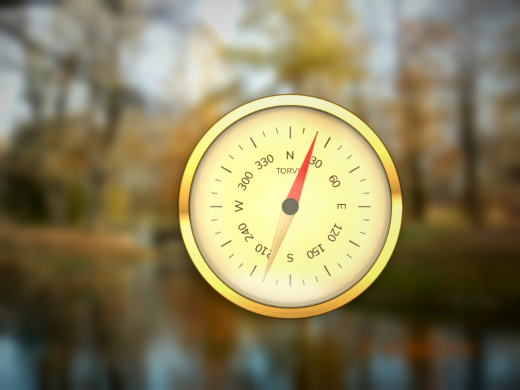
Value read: 20°
